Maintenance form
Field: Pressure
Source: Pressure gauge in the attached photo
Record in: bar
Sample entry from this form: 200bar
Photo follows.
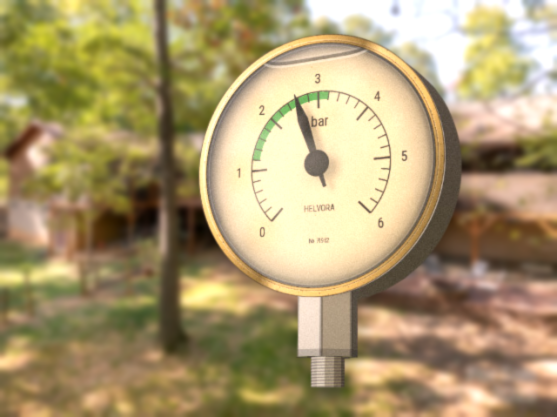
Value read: 2.6bar
